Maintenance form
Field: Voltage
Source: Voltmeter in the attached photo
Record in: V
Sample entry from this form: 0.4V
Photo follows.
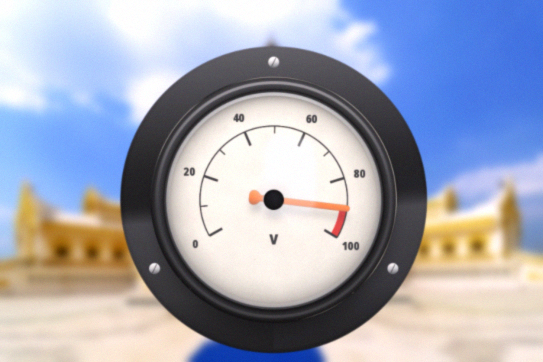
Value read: 90V
